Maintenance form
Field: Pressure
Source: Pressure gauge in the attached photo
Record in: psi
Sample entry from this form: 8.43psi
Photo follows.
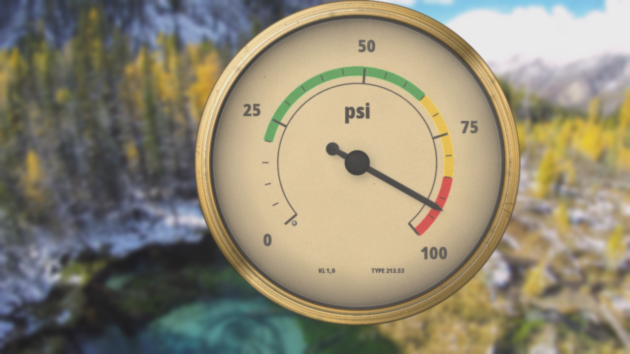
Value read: 92.5psi
